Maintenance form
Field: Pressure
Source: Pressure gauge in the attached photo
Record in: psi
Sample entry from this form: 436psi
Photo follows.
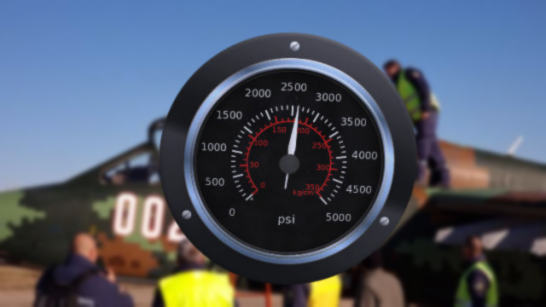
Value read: 2600psi
